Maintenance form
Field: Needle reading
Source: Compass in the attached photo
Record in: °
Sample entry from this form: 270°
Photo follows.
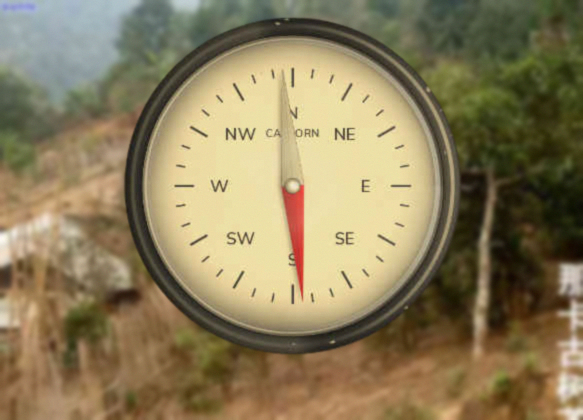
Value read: 175°
